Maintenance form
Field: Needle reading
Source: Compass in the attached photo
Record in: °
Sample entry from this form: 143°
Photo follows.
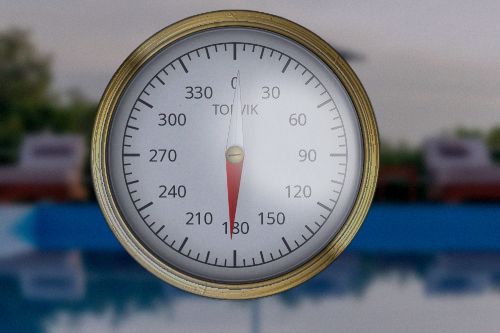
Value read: 182.5°
